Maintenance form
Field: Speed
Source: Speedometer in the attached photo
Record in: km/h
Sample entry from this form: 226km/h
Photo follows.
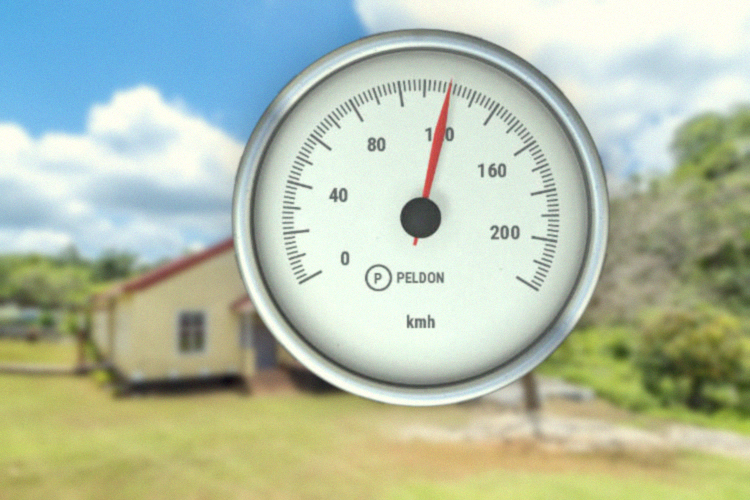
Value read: 120km/h
